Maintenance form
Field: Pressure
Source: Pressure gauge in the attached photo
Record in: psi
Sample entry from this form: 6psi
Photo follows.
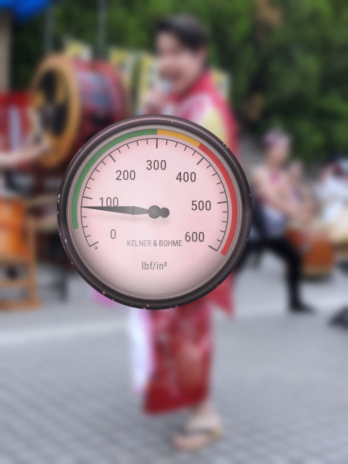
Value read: 80psi
